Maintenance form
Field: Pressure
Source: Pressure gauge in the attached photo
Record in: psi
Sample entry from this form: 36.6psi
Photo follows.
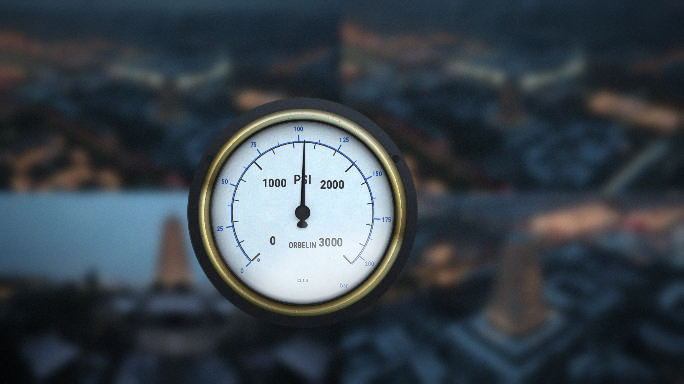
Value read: 1500psi
